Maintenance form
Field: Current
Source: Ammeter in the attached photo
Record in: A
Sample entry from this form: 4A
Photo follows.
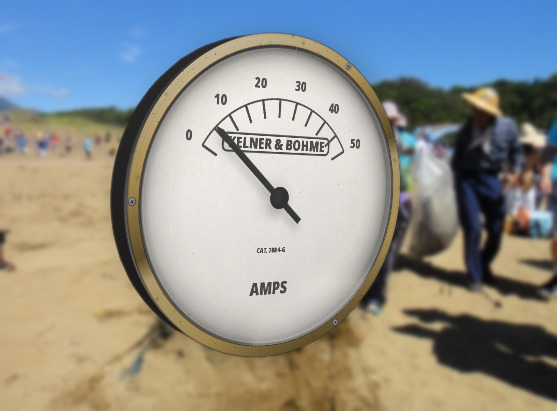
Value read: 5A
